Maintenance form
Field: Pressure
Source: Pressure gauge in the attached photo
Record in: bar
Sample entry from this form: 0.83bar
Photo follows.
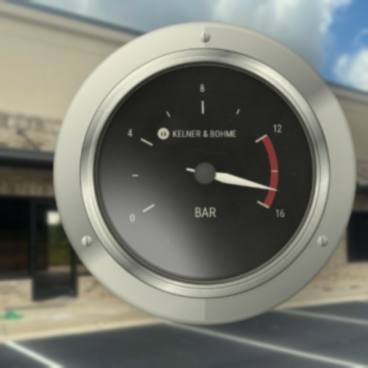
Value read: 15bar
